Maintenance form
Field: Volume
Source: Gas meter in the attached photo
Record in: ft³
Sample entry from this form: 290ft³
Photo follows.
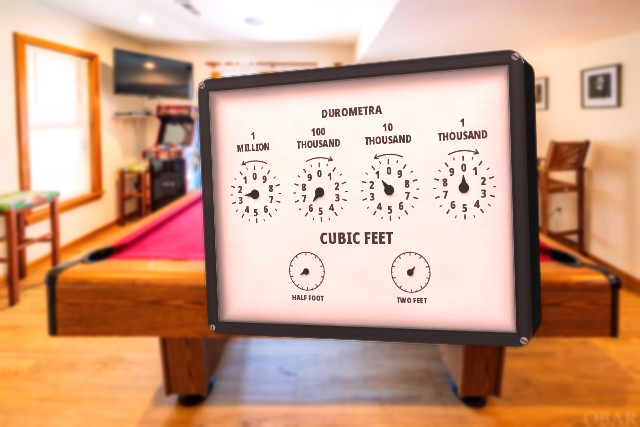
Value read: 261000ft³
